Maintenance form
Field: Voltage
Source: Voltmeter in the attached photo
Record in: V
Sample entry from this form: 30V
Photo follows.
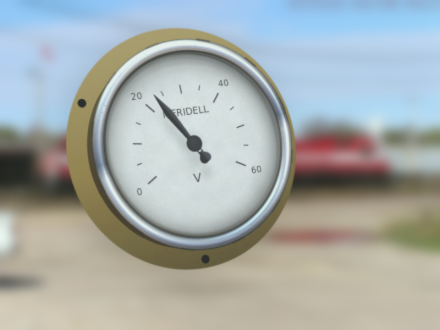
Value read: 22.5V
